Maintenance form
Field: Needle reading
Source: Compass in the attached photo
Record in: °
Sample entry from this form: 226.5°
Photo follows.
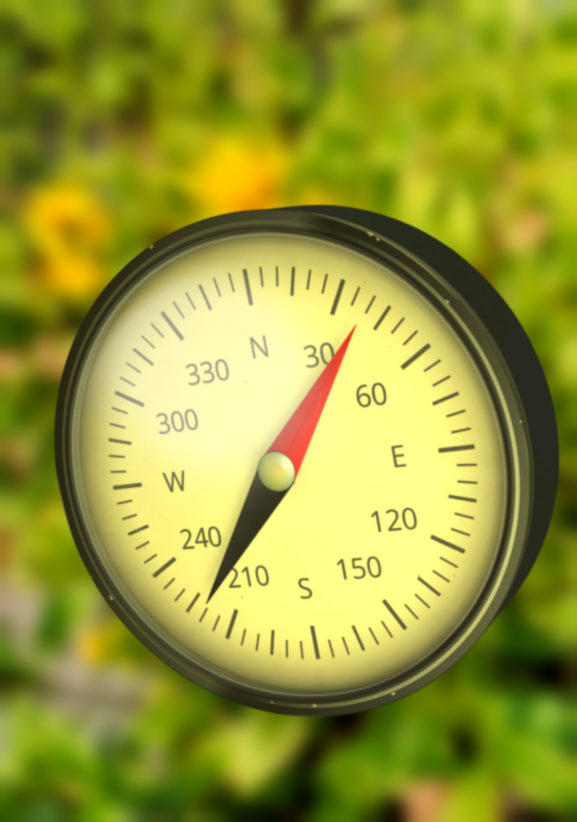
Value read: 40°
